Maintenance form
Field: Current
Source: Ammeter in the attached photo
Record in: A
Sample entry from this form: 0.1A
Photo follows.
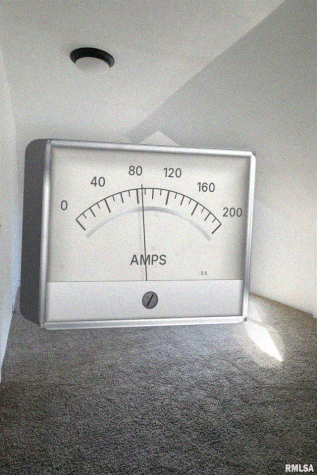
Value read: 85A
